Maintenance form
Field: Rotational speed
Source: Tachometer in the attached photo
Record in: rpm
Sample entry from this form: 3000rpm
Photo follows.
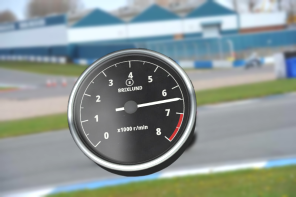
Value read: 6500rpm
